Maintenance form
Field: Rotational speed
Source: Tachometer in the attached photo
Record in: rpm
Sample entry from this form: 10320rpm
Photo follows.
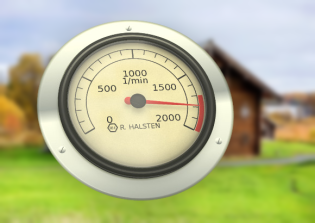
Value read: 1800rpm
